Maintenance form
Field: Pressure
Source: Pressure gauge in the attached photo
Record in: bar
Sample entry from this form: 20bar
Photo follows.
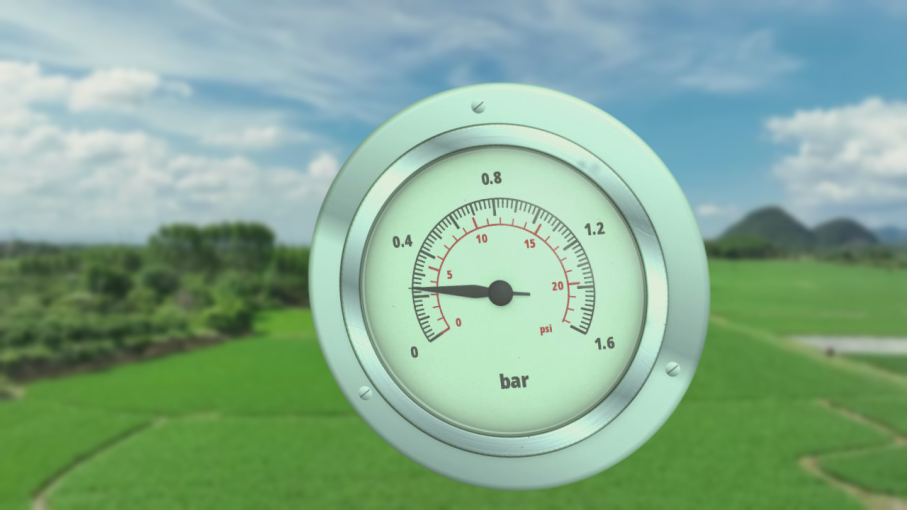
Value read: 0.24bar
